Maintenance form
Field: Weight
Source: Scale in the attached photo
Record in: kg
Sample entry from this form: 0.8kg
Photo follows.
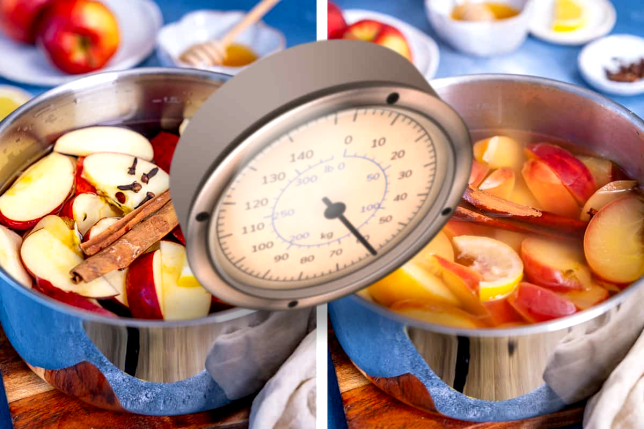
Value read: 60kg
